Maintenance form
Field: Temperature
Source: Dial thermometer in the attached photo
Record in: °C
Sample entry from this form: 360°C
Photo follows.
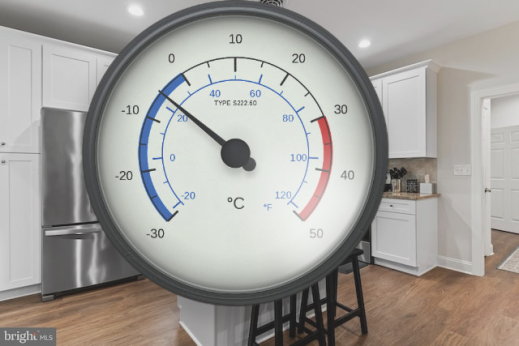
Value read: -5°C
